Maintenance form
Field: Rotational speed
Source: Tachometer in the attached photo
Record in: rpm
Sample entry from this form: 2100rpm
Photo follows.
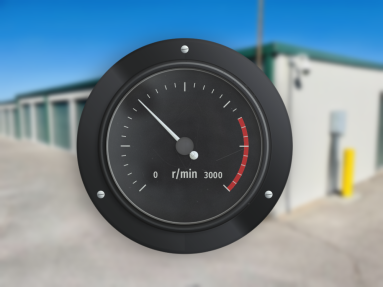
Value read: 1000rpm
